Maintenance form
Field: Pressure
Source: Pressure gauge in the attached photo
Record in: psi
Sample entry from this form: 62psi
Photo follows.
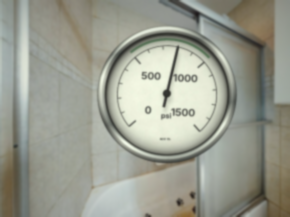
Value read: 800psi
